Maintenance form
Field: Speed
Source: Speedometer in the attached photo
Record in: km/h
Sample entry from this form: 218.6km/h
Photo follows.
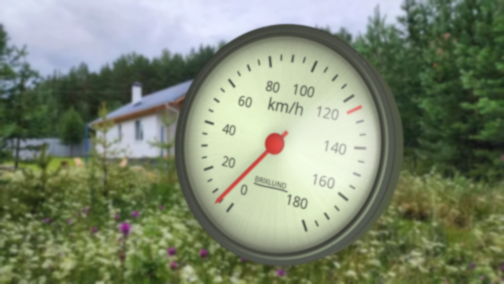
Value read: 5km/h
